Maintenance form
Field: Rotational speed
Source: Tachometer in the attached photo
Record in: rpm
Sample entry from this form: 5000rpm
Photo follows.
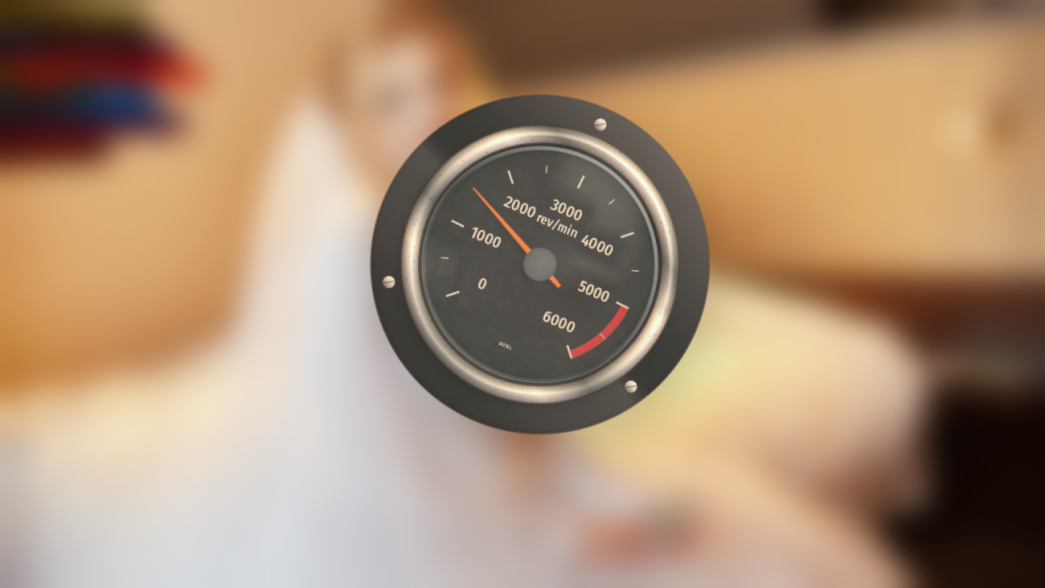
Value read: 1500rpm
